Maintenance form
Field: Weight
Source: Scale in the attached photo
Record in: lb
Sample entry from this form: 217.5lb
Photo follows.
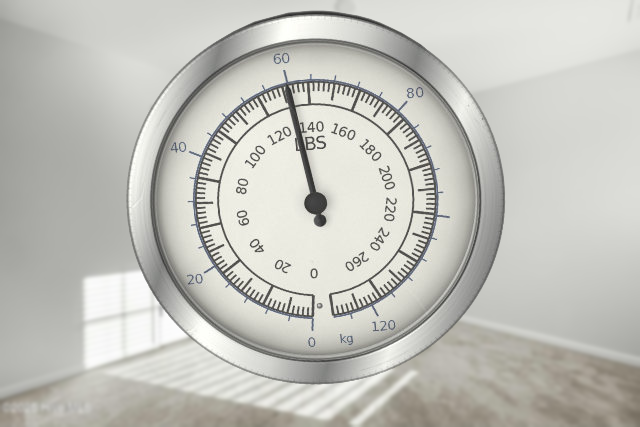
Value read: 132lb
